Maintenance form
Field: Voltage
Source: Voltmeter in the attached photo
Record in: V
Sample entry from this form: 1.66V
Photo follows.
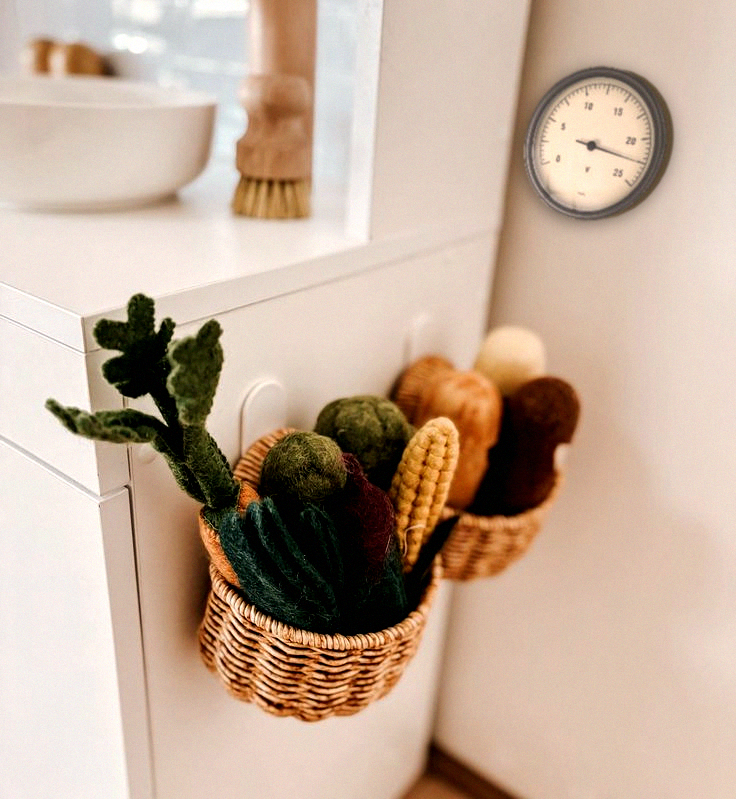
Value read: 22.5V
